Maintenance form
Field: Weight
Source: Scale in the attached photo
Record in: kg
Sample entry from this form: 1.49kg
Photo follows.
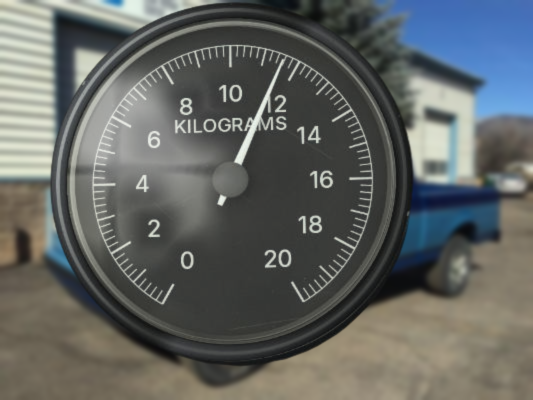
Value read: 11.6kg
